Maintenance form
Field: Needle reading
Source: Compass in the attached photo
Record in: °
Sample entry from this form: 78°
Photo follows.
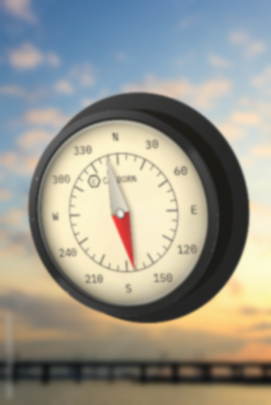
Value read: 170°
